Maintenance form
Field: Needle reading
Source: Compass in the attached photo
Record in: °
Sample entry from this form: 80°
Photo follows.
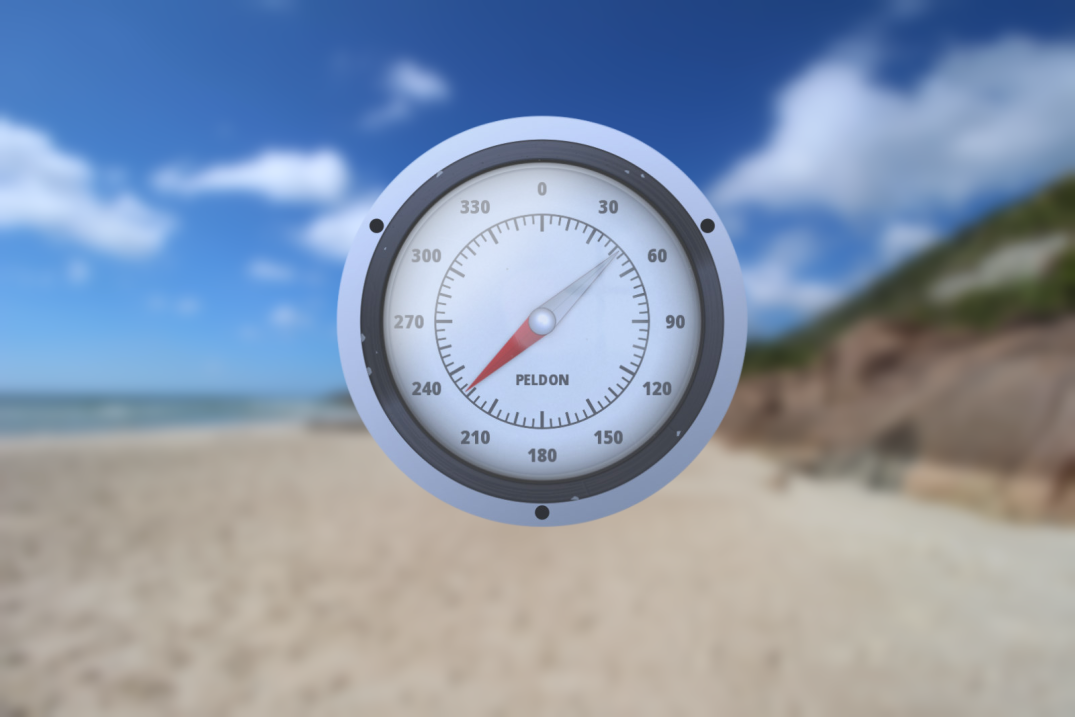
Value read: 227.5°
